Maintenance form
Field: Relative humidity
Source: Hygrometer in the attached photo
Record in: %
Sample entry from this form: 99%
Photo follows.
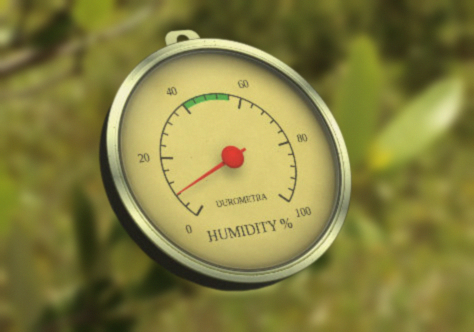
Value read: 8%
